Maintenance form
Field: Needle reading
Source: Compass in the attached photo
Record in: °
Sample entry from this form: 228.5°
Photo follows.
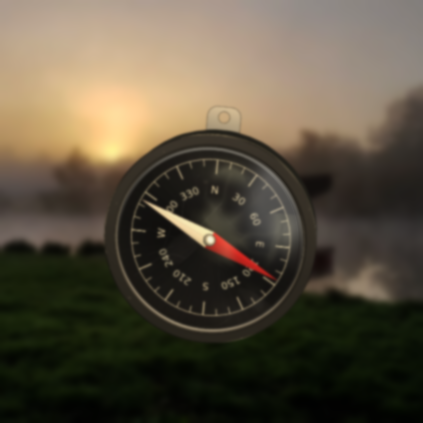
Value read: 115°
